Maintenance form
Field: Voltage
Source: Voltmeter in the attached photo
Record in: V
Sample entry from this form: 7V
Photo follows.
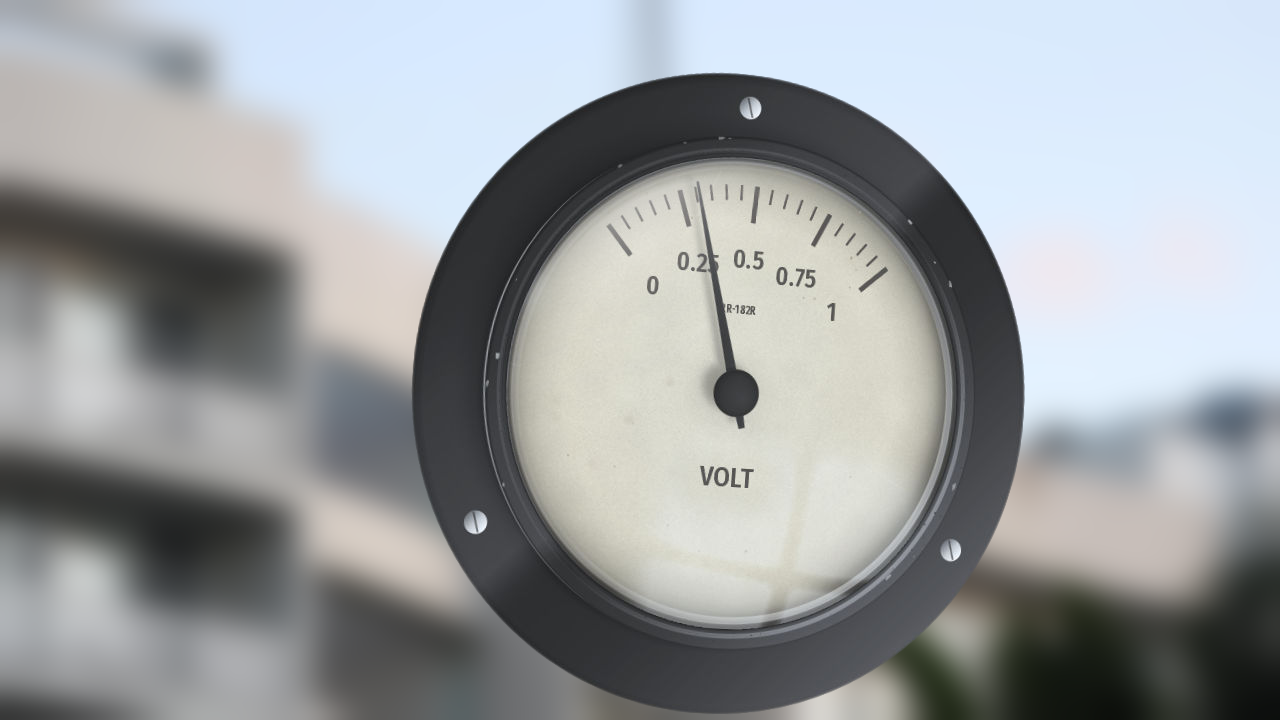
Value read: 0.3V
